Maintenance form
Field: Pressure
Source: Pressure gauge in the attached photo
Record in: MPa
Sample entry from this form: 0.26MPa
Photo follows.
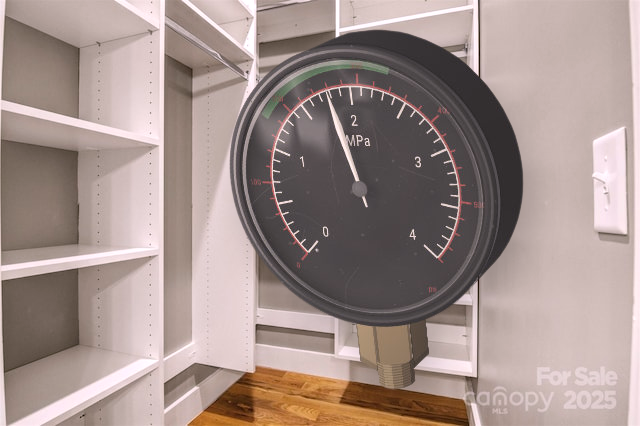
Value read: 1.8MPa
